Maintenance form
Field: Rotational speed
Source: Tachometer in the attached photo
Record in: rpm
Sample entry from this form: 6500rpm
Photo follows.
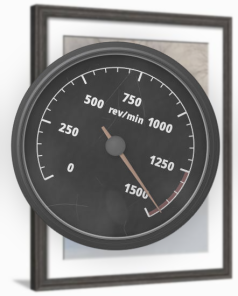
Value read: 1450rpm
